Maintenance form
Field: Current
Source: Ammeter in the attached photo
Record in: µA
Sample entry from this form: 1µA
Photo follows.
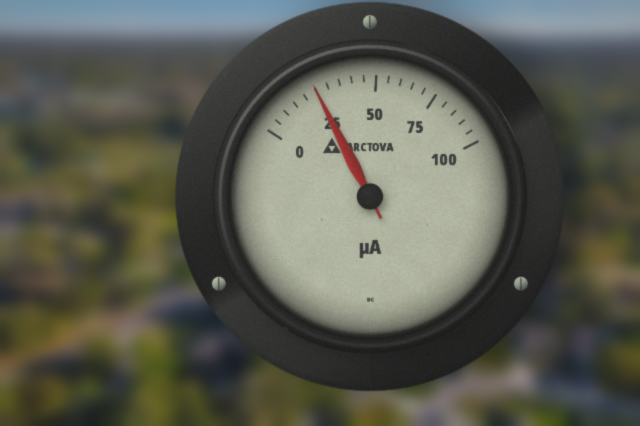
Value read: 25µA
